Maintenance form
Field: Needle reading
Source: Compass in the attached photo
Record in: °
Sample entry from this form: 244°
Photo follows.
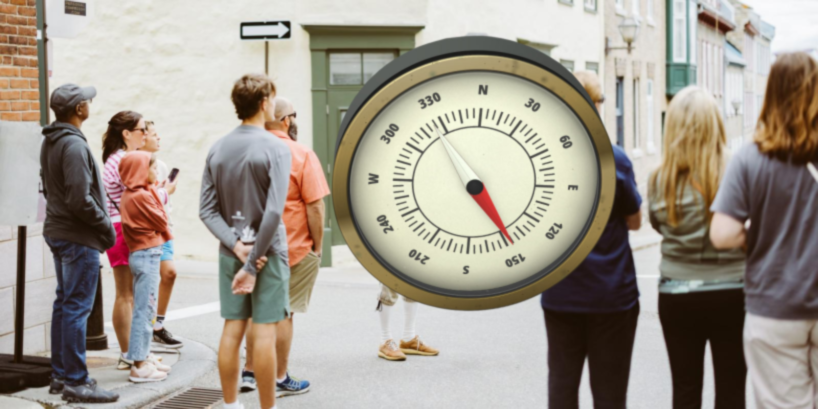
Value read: 145°
